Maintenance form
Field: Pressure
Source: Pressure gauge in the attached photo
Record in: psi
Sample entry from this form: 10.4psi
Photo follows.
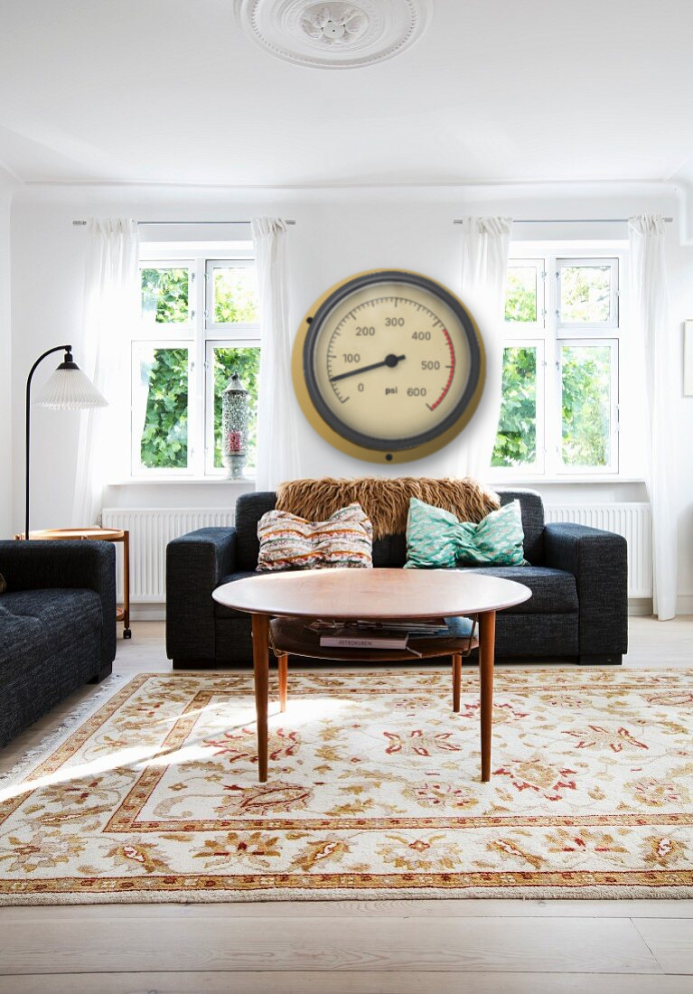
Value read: 50psi
